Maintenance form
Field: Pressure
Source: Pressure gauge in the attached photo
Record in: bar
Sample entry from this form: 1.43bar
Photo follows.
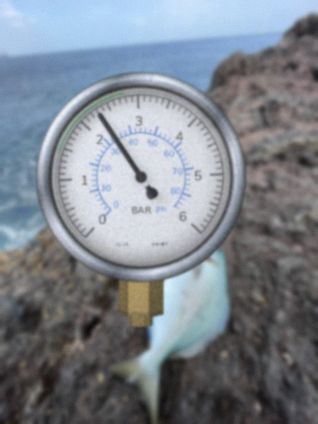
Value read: 2.3bar
